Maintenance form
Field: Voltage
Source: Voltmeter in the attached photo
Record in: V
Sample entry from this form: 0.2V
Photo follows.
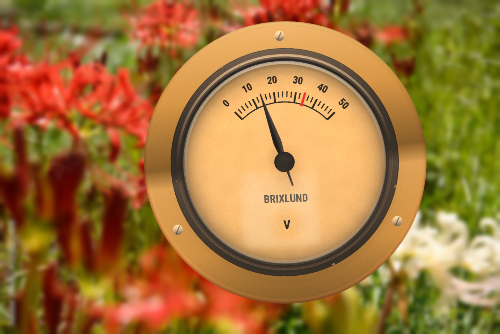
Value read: 14V
